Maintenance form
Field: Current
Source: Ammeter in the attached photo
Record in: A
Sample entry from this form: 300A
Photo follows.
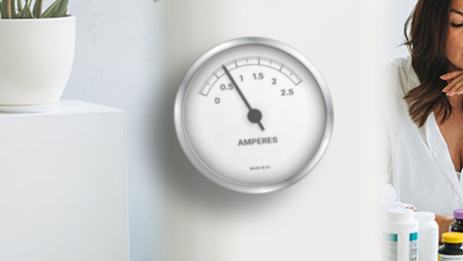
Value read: 0.75A
